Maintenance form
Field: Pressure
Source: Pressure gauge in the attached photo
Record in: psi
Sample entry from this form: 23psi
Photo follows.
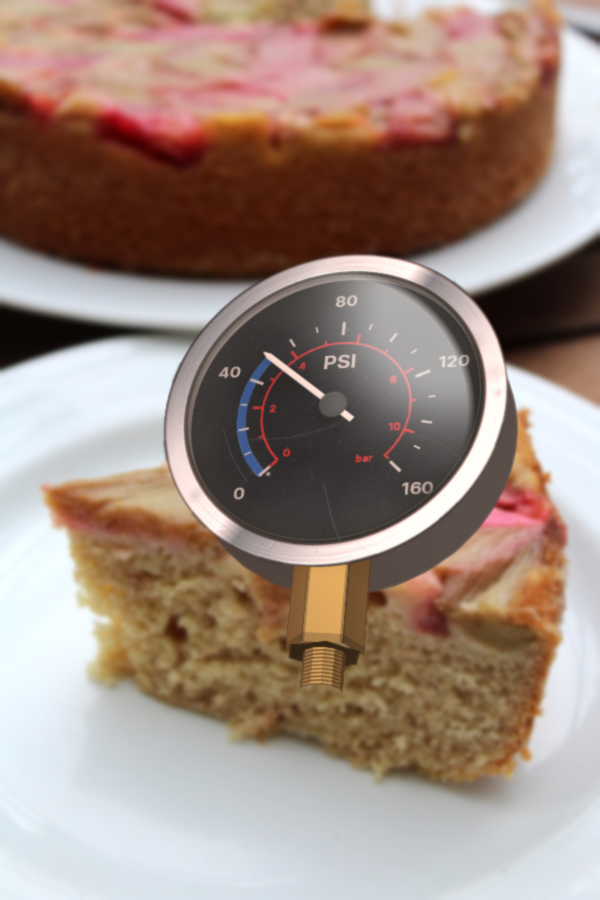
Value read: 50psi
